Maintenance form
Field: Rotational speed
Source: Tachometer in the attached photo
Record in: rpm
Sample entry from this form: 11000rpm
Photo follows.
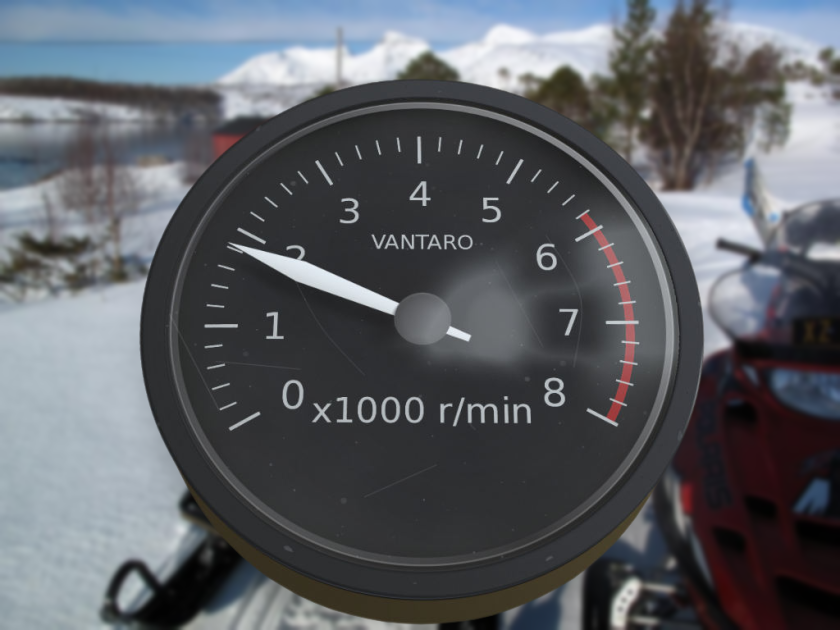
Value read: 1800rpm
